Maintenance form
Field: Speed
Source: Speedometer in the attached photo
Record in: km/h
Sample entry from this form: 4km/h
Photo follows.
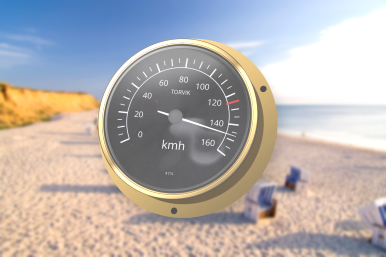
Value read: 147.5km/h
